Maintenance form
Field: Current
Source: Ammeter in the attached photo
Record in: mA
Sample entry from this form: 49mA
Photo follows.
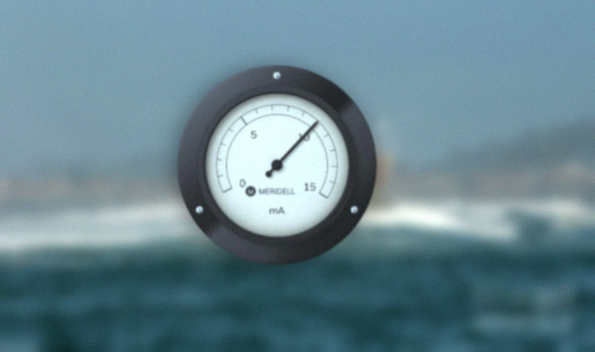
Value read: 10mA
